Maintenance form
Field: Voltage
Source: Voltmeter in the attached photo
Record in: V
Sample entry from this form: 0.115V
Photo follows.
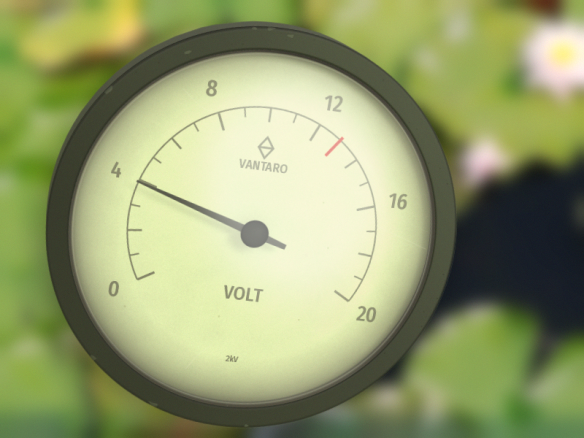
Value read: 4V
